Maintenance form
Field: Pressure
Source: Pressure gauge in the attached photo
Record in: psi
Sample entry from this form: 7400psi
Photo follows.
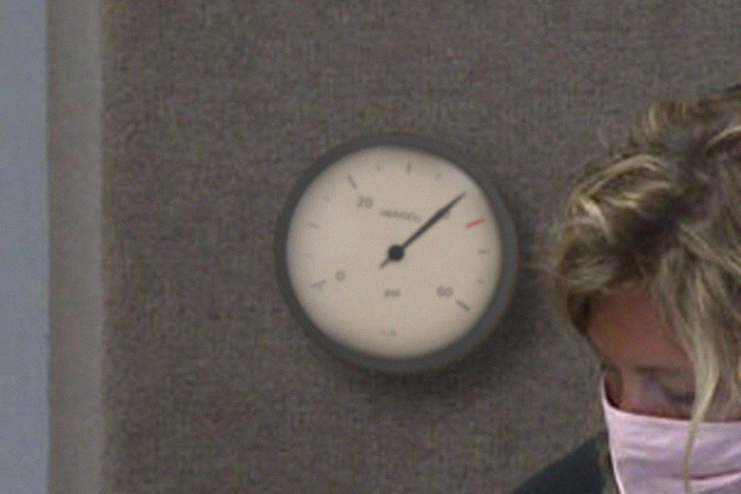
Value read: 40psi
